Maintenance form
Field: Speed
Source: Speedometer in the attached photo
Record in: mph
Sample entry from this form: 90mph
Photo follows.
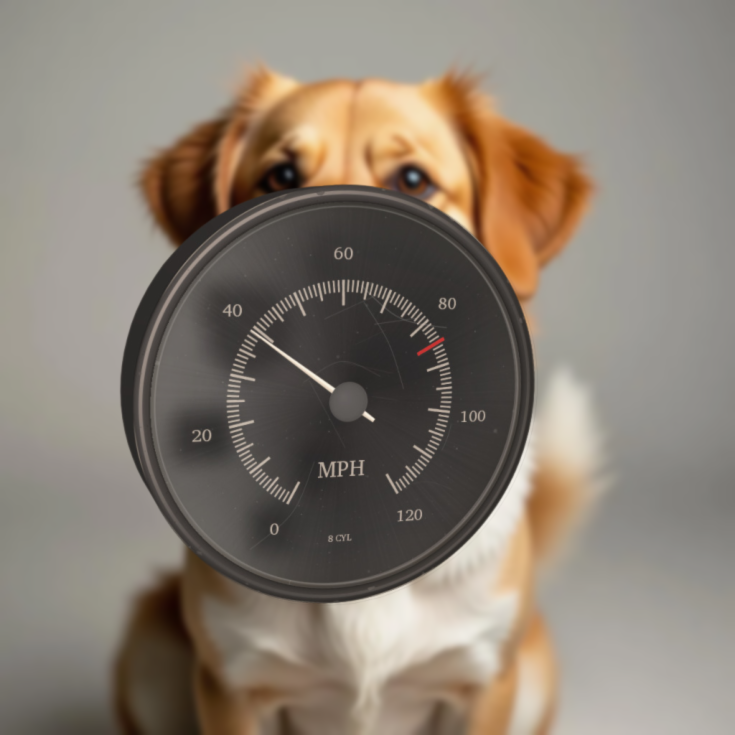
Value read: 39mph
